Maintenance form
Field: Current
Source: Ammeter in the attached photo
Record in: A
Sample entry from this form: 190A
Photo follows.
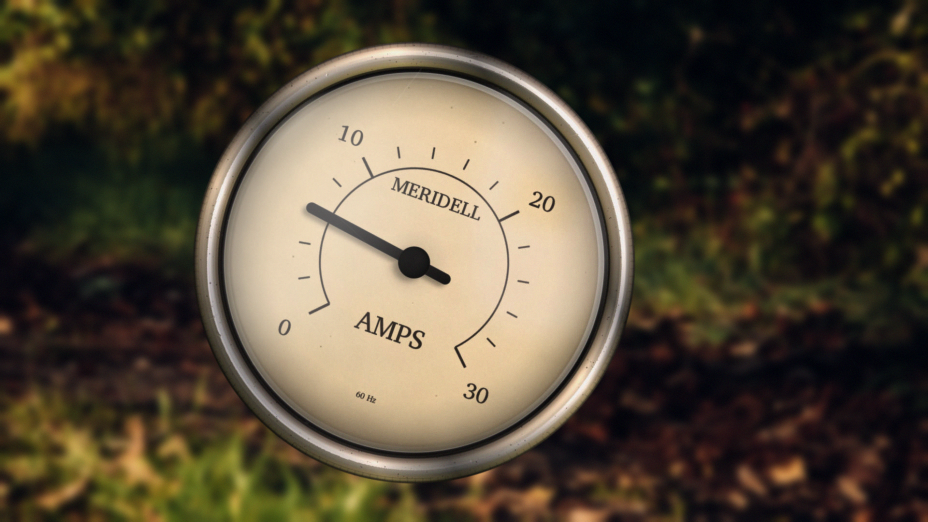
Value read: 6A
